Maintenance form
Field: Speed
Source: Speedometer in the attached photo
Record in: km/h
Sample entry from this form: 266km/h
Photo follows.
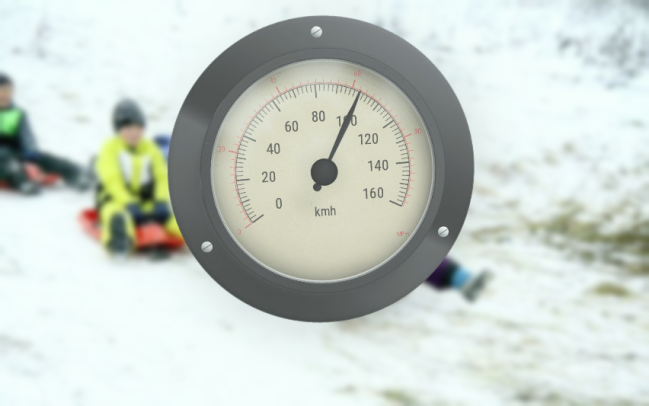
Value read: 100km/h
